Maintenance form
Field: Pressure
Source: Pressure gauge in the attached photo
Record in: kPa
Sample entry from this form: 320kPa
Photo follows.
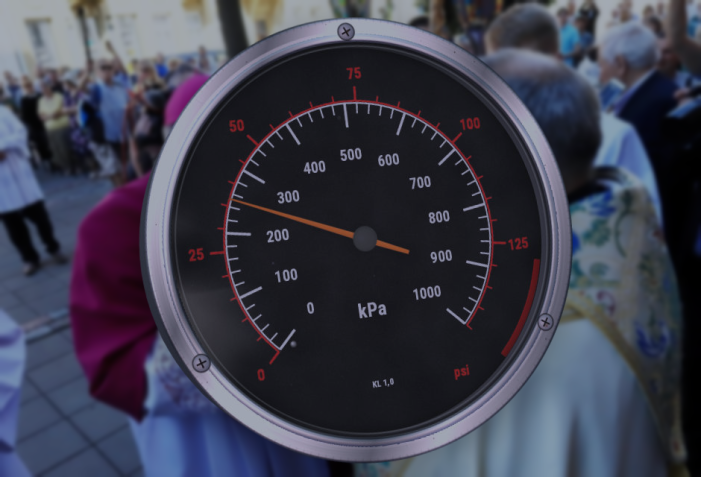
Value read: 250kPa
